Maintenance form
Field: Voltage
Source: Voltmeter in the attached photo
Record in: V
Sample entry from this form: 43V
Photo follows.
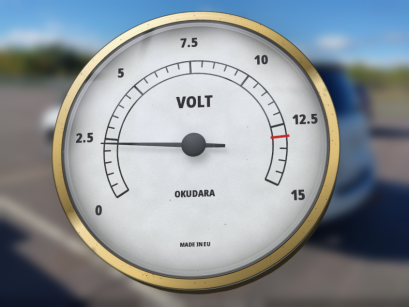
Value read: 2.25V
